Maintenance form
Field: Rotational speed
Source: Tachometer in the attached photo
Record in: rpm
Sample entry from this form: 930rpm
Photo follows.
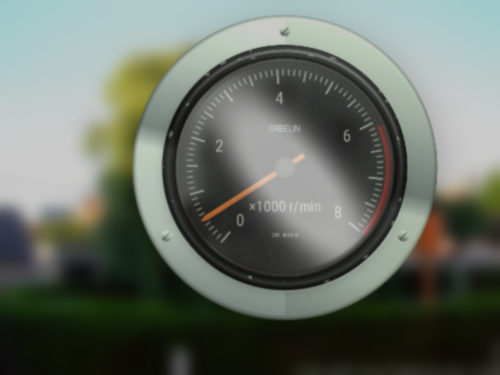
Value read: 500rpm
